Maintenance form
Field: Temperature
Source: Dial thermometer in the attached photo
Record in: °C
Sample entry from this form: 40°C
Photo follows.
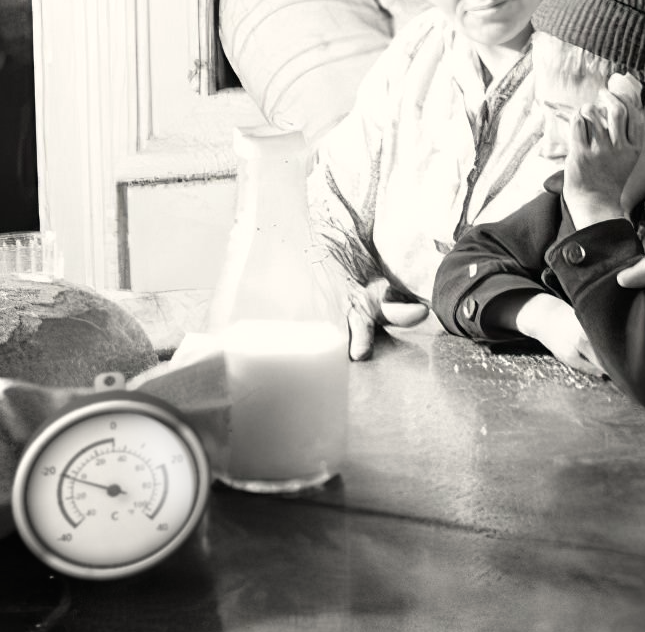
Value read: -20°C
